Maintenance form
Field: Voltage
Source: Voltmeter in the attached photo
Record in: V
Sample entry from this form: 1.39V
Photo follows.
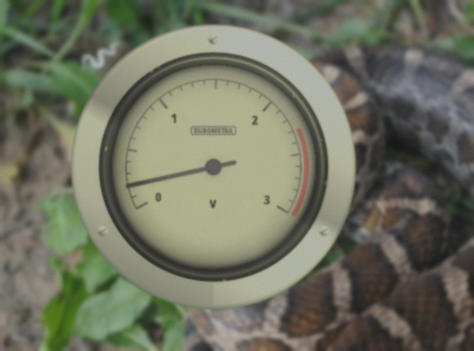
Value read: 0.2V
